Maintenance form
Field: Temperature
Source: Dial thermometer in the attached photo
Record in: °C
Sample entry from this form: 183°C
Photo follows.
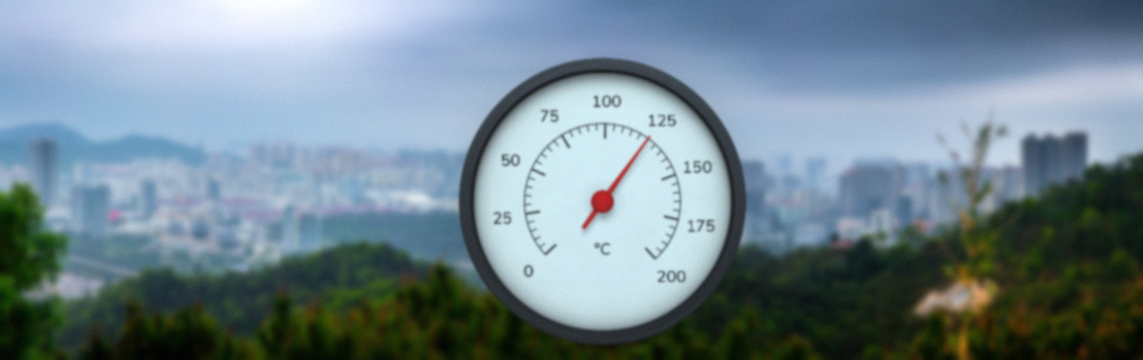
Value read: 125°C
